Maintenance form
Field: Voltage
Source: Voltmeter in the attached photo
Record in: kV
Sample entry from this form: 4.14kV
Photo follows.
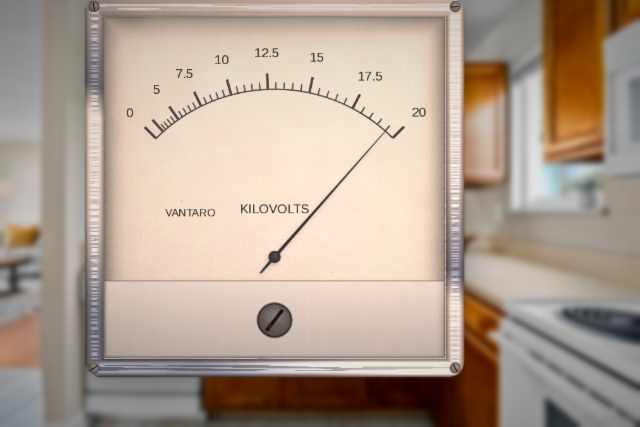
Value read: 19.5kV
